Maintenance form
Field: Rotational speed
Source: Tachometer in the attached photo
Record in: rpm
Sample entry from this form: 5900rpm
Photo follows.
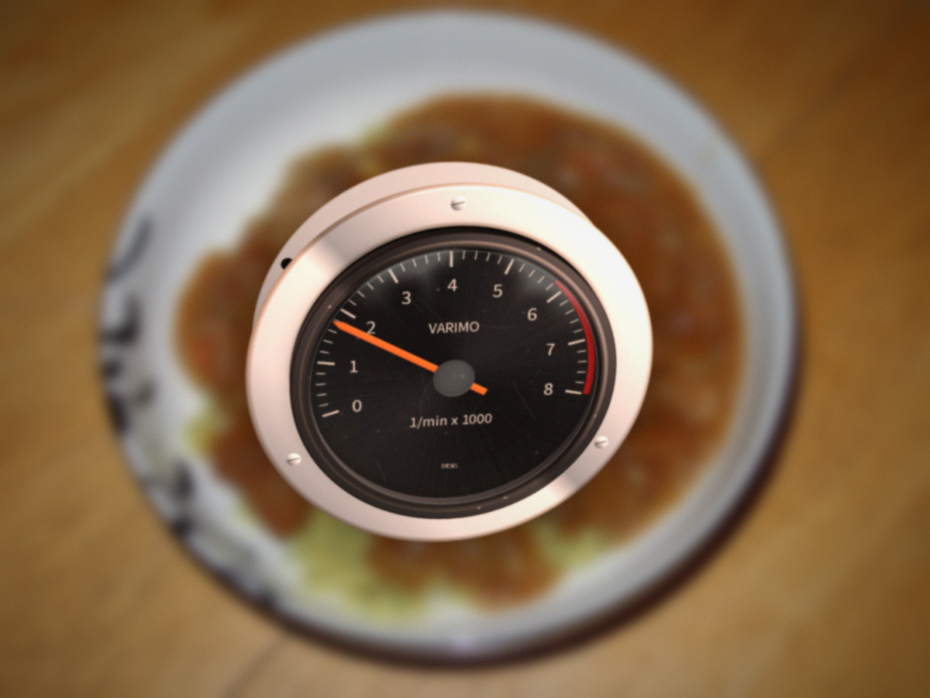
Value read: 1800rpm
